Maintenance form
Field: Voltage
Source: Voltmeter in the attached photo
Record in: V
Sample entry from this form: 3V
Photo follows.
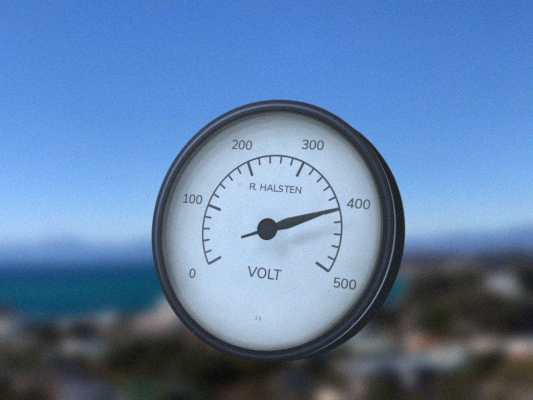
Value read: 400V
